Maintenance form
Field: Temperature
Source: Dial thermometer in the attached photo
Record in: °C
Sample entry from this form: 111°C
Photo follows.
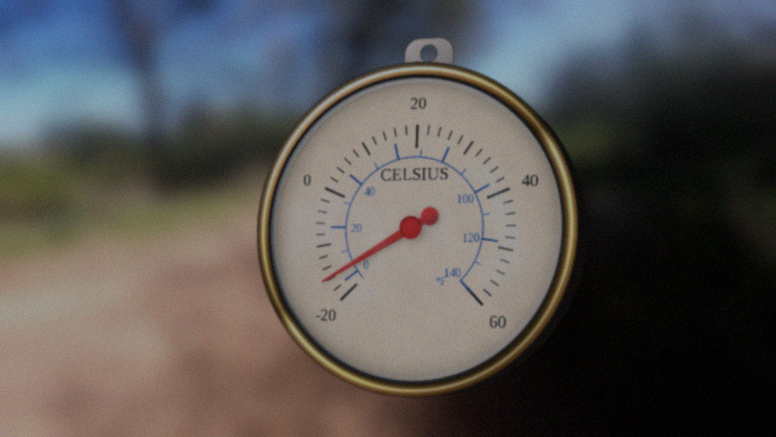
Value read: -16°C
